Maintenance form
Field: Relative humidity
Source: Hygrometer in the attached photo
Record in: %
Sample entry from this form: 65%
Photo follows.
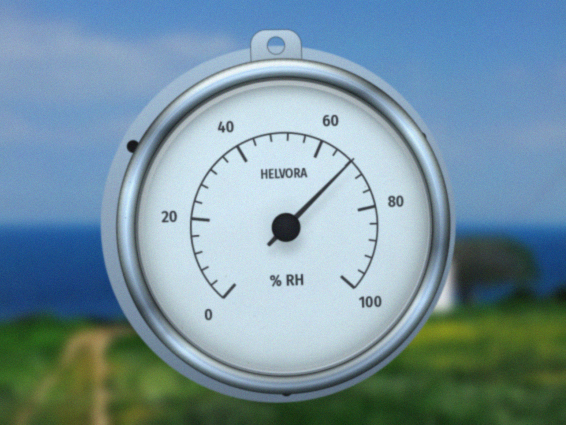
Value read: 68%
